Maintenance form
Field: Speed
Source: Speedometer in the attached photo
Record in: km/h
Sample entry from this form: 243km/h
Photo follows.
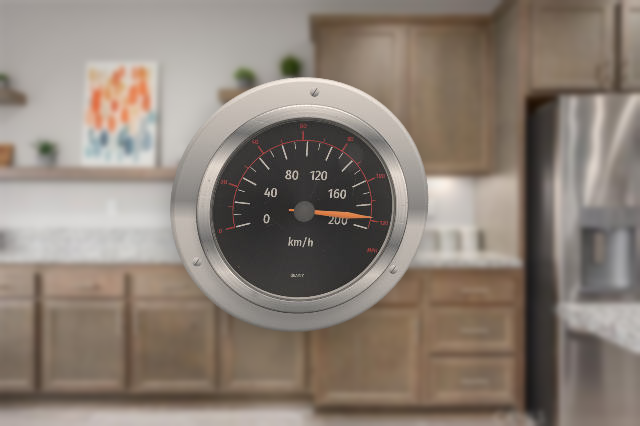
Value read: 190km/h
